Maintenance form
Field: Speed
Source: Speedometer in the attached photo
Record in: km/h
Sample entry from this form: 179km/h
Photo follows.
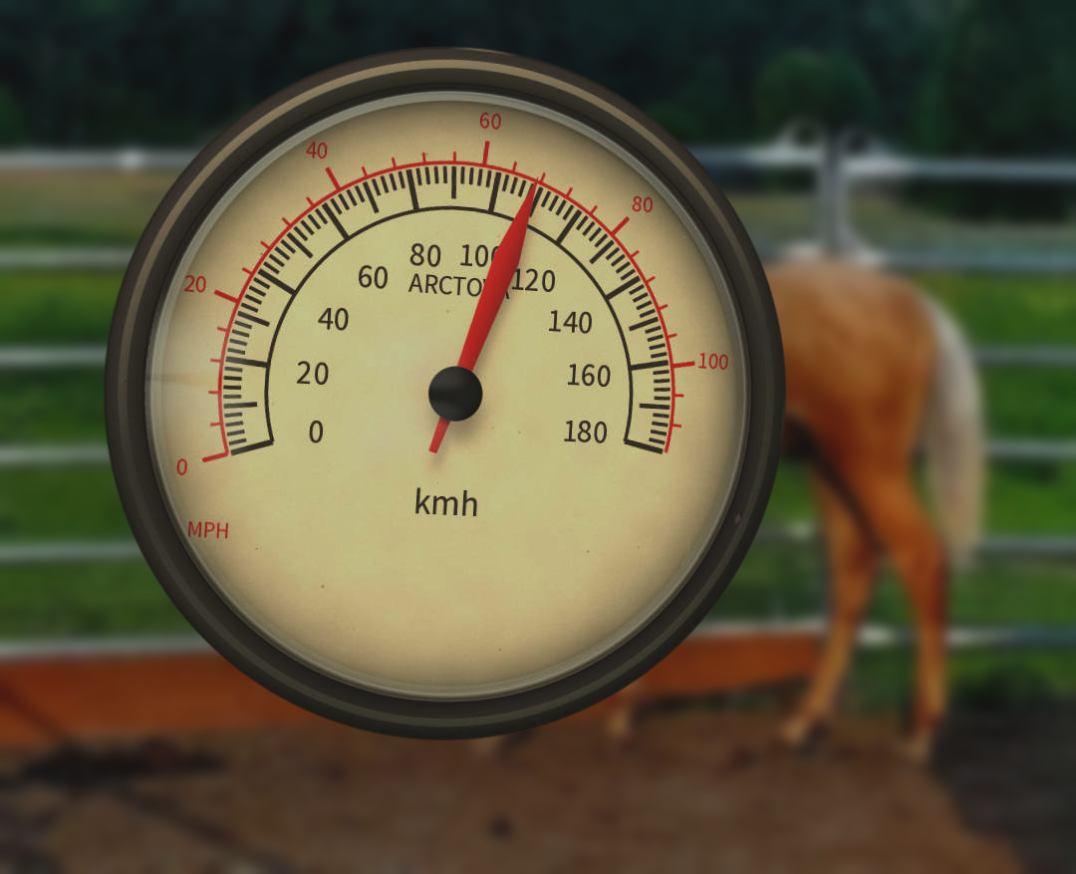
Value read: 108km/h
